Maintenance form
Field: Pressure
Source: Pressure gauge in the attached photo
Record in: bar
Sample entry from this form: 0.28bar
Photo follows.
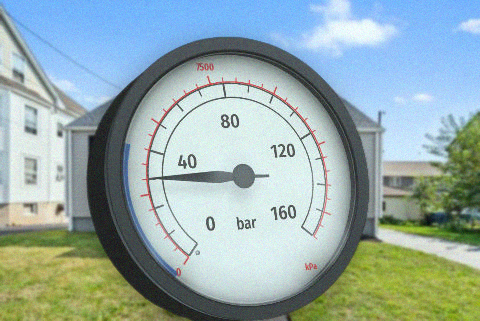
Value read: 30bar
